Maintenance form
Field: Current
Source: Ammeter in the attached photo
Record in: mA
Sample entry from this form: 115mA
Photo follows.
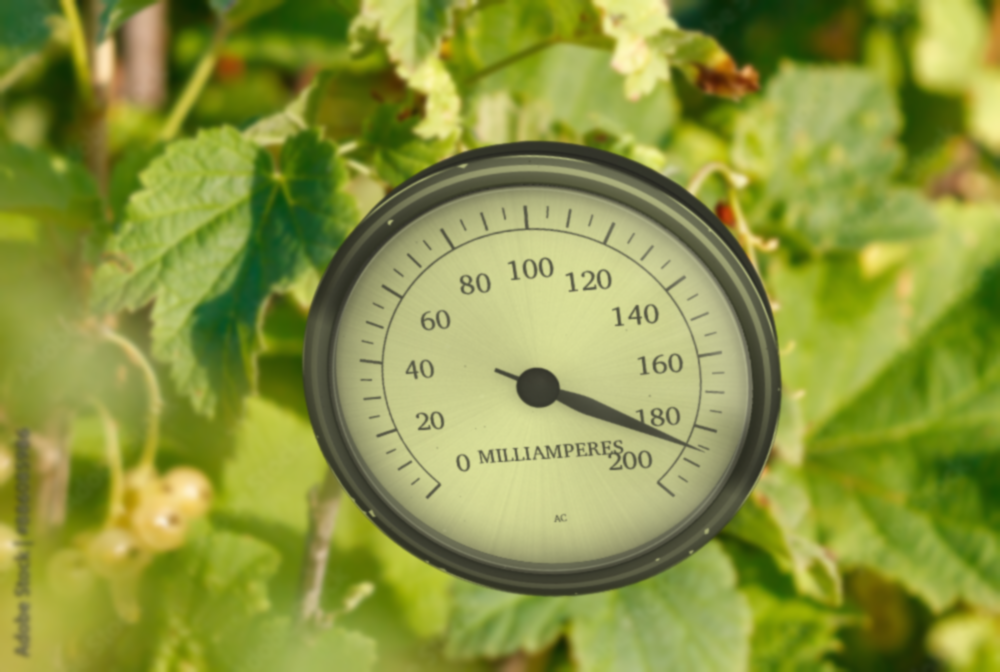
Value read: 185mA
